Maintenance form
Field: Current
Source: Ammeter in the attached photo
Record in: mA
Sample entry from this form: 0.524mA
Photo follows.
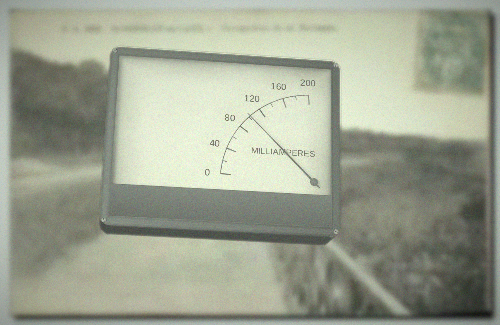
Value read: 100mA
